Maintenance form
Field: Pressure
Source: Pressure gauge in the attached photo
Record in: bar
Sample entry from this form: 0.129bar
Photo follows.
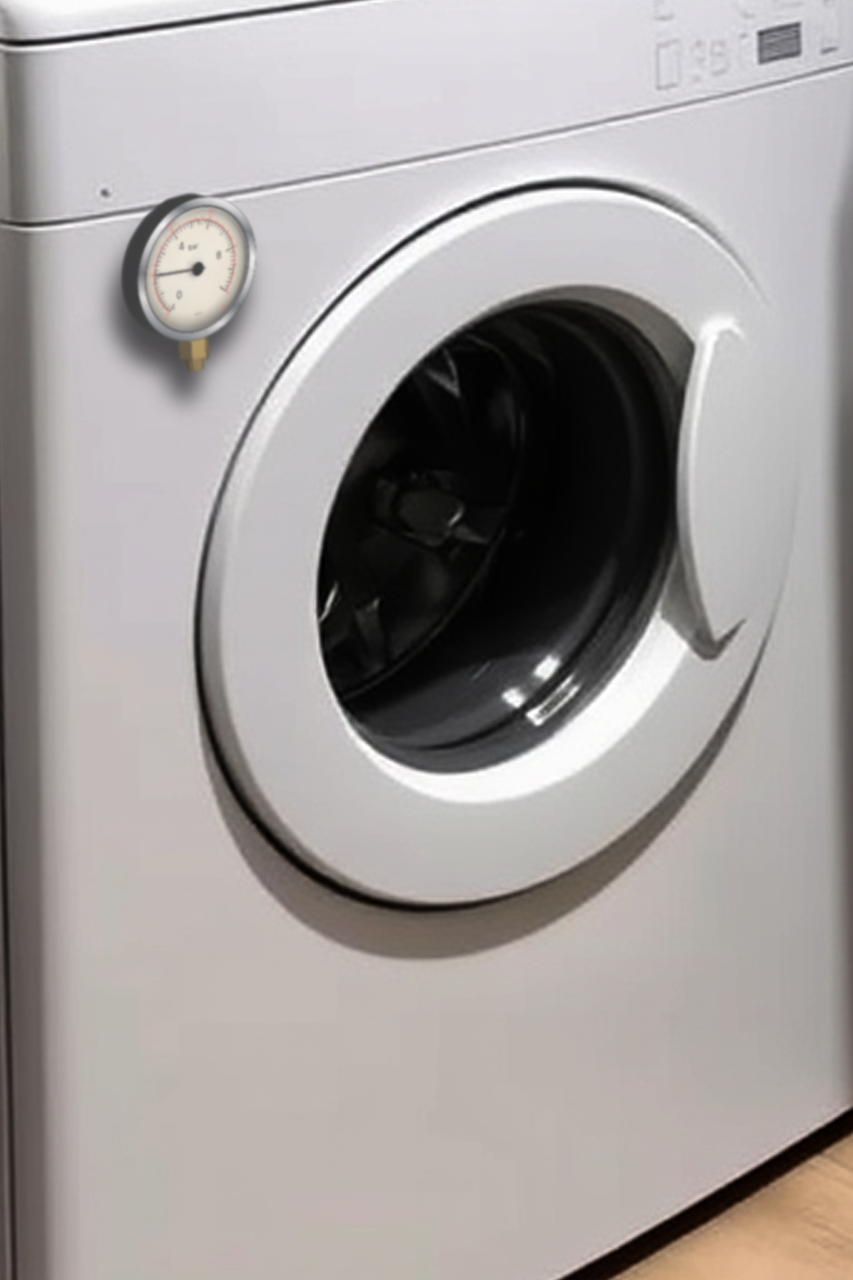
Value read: 2bar
